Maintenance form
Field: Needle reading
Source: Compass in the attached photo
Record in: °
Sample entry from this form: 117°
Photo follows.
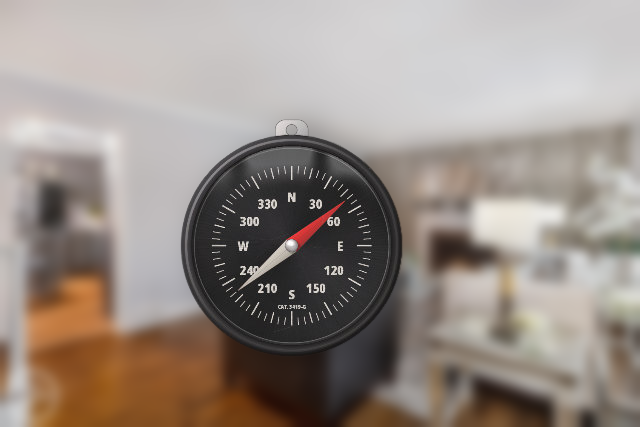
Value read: 50°
